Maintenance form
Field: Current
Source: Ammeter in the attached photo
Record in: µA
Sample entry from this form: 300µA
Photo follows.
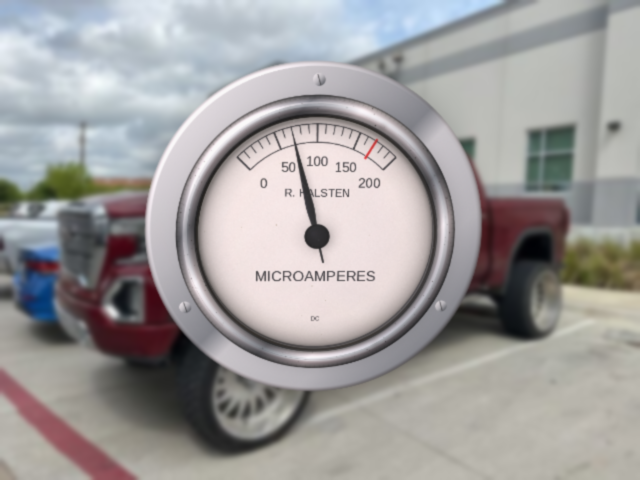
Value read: 70µA
